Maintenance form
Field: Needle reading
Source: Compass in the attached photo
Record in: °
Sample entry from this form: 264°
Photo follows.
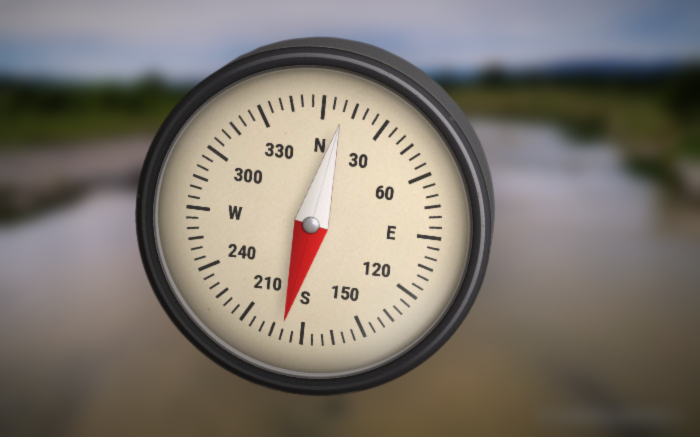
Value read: 190°
